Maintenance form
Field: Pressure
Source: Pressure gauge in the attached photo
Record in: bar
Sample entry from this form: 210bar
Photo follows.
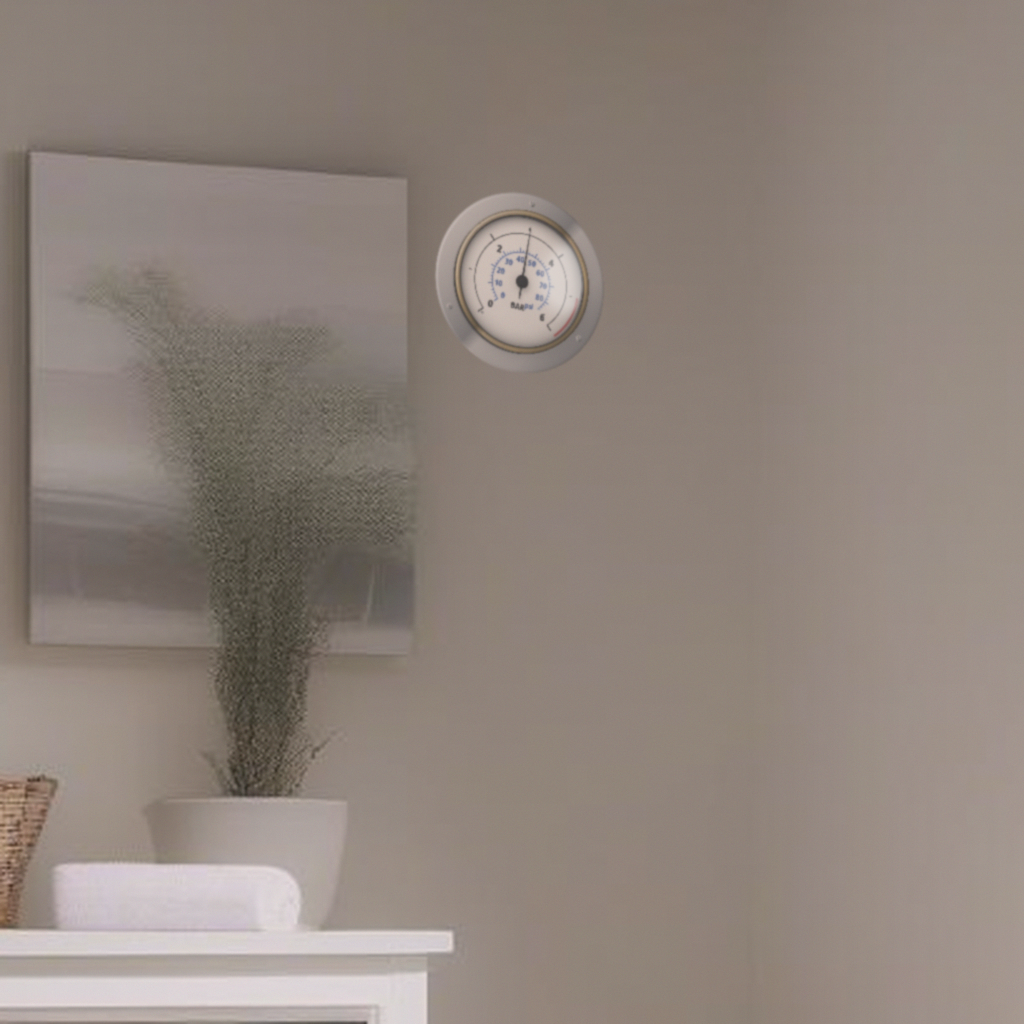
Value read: 3bar
